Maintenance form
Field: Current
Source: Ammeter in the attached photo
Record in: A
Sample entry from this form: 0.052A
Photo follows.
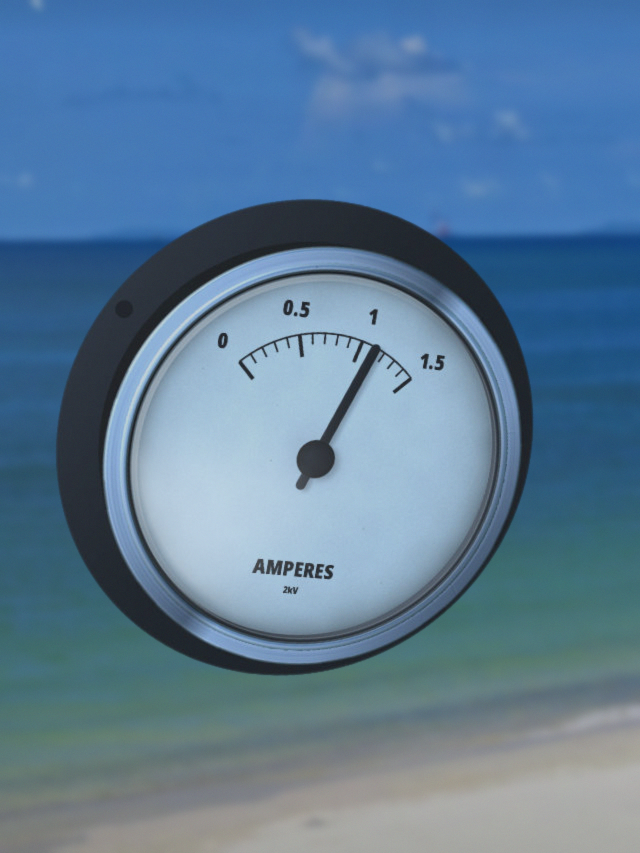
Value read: 1.1A
